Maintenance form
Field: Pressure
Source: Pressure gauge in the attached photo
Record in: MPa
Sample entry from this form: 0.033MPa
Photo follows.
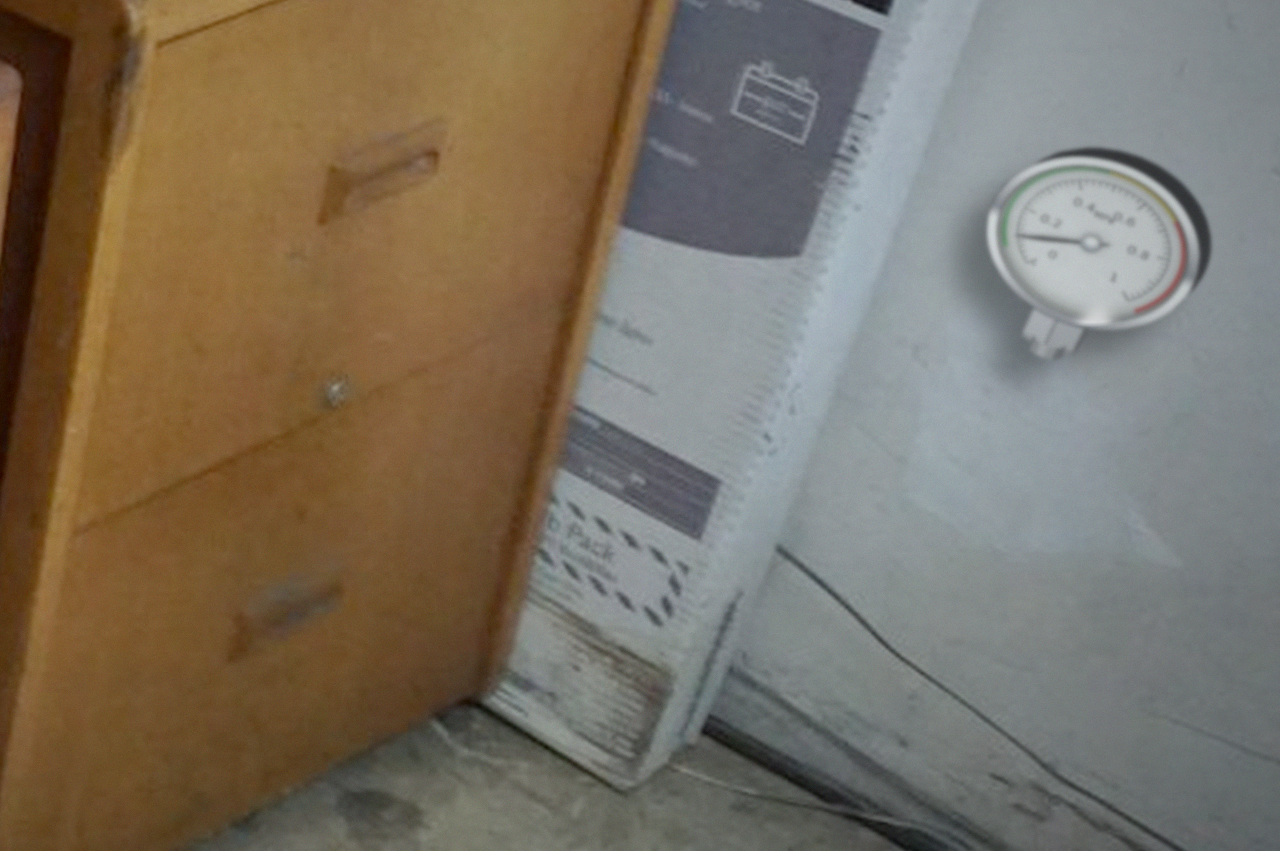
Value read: 0.1MPa
